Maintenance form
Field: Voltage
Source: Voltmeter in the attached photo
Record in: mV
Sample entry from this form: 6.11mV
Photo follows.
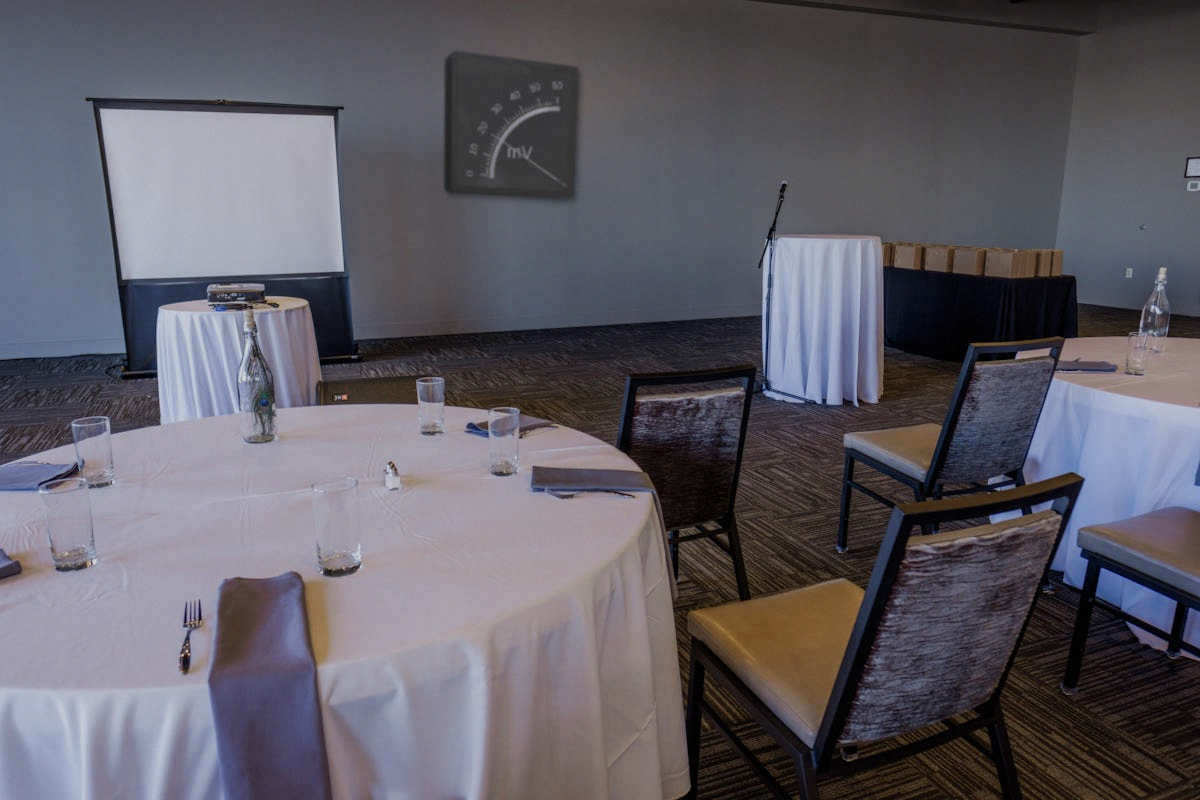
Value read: 20mV
